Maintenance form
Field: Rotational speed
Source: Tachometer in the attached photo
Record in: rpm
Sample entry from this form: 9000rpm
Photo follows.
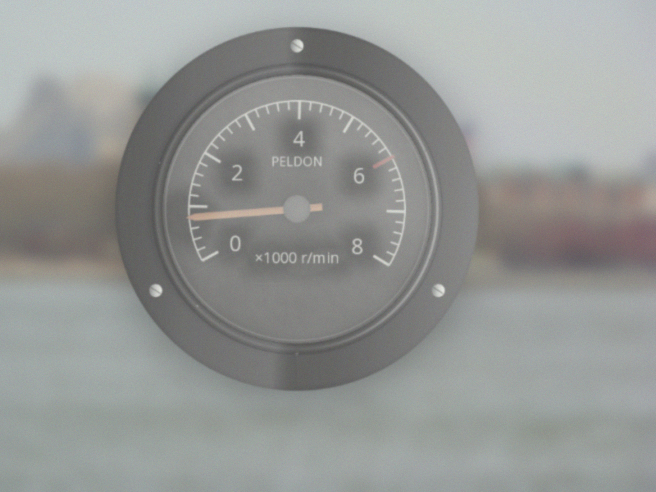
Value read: 800rpm
